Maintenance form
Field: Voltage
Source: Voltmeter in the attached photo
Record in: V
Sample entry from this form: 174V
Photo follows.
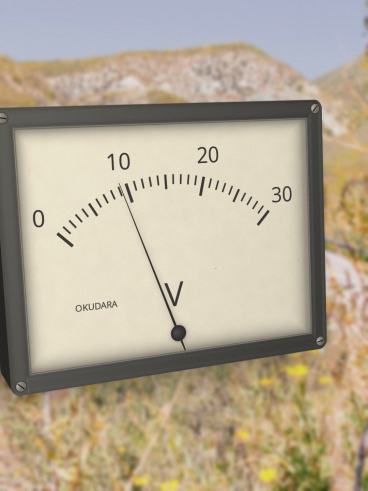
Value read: 9V
